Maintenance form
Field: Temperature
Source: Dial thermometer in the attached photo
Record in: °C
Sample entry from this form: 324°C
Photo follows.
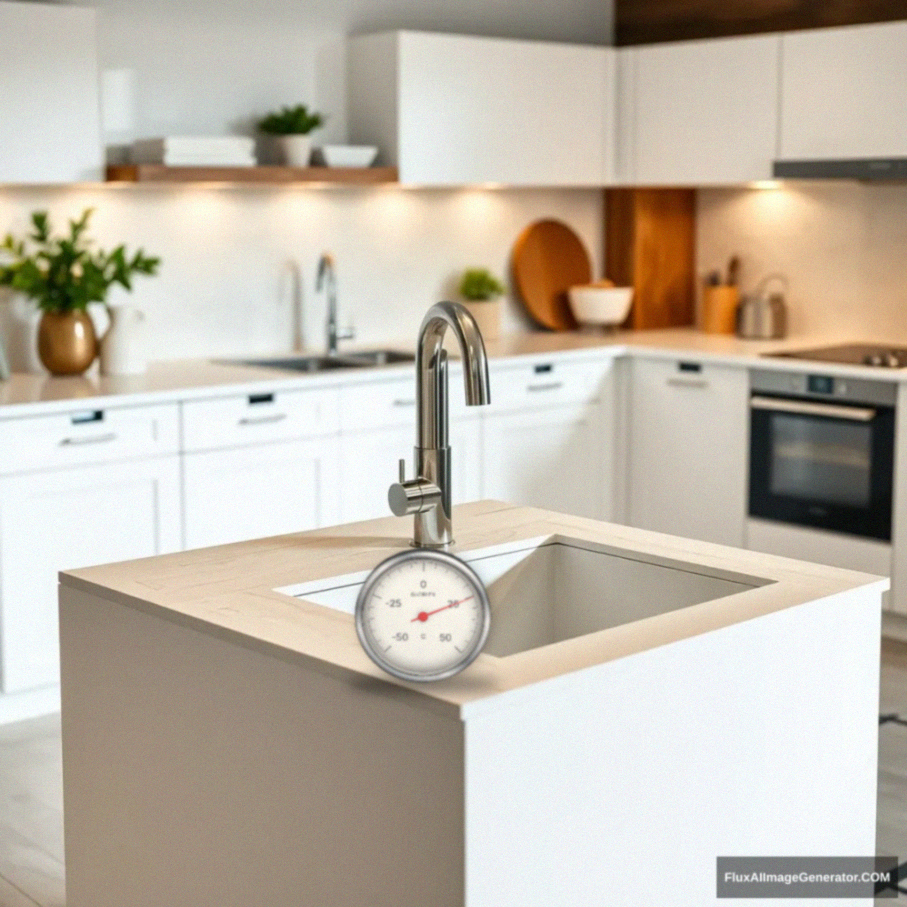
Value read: 25°C
